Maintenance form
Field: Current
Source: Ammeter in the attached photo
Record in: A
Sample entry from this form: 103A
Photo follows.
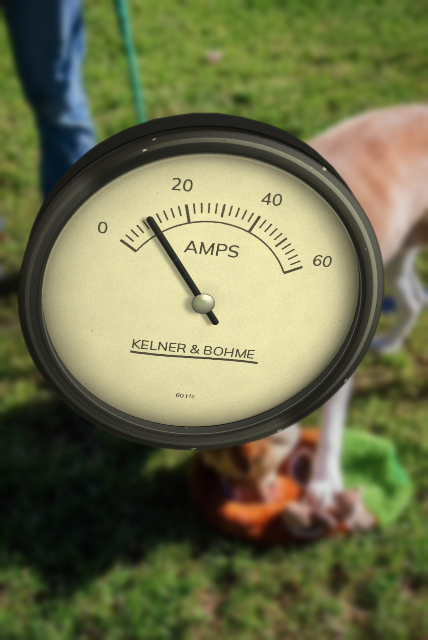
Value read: 10A
